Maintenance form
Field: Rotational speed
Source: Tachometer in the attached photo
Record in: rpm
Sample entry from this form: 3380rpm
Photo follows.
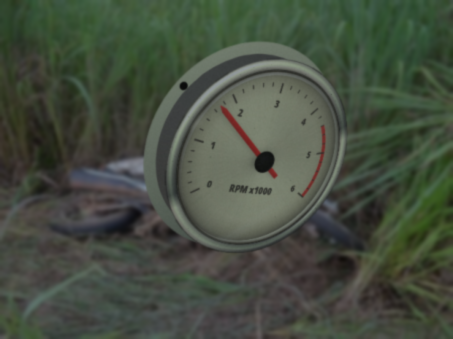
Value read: 1700rpm
